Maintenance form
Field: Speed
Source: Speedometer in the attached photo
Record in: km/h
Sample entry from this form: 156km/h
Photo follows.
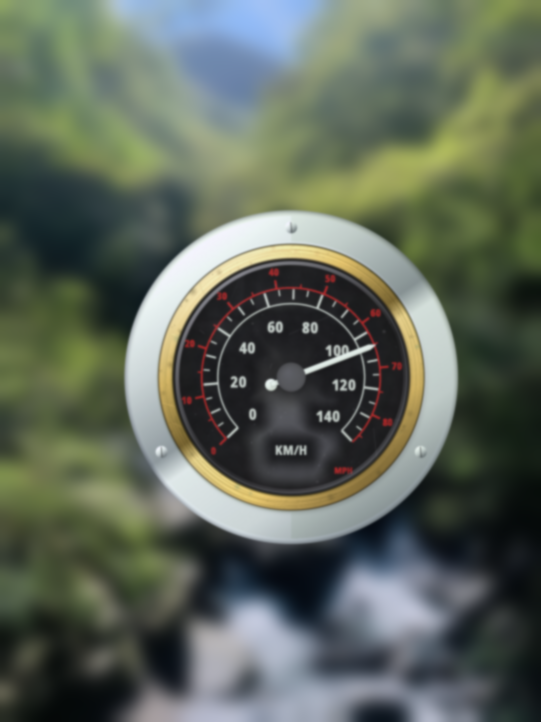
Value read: 105km/h
